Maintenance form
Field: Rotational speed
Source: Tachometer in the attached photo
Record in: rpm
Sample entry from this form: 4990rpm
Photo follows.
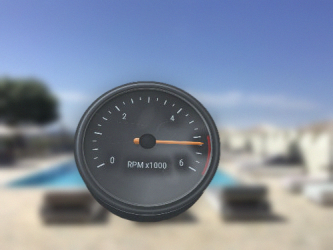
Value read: 5250rpm
